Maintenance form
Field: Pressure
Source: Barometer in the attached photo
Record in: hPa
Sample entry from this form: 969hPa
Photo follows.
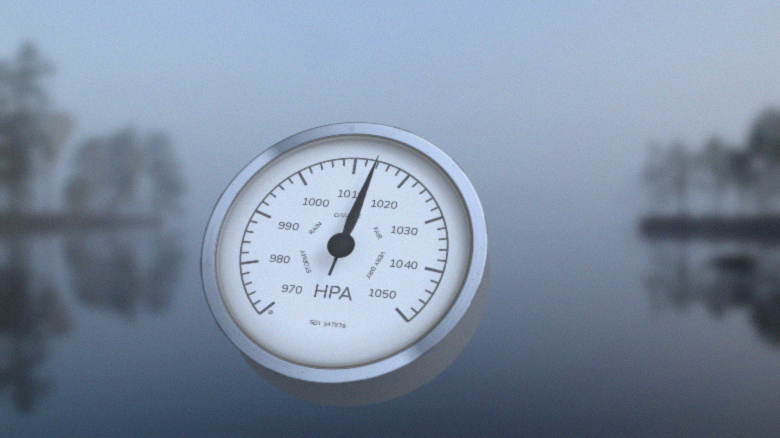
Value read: 1014hPa
